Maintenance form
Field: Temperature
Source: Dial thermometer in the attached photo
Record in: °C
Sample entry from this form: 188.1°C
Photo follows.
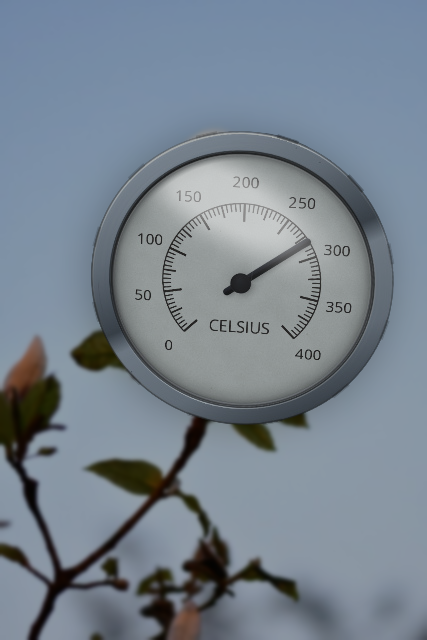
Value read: 280°C
